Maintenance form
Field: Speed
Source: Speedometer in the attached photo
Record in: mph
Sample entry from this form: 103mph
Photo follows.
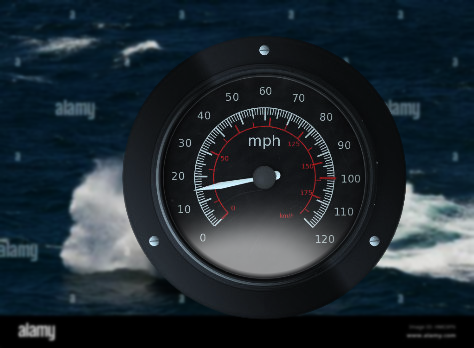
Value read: 15mph
